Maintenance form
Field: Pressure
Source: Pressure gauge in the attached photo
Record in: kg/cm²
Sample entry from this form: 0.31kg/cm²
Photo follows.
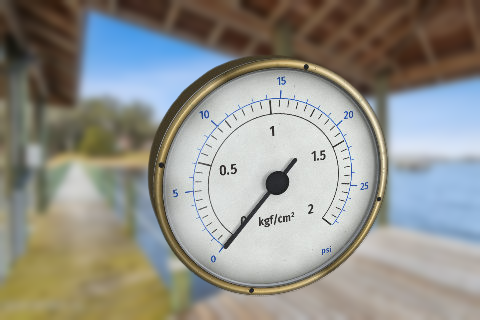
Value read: 0kg/cm²
